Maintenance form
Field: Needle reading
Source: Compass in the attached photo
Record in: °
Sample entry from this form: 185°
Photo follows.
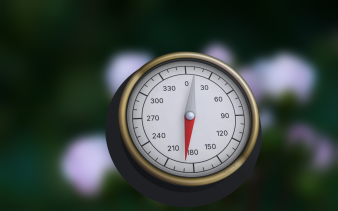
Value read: 190°
